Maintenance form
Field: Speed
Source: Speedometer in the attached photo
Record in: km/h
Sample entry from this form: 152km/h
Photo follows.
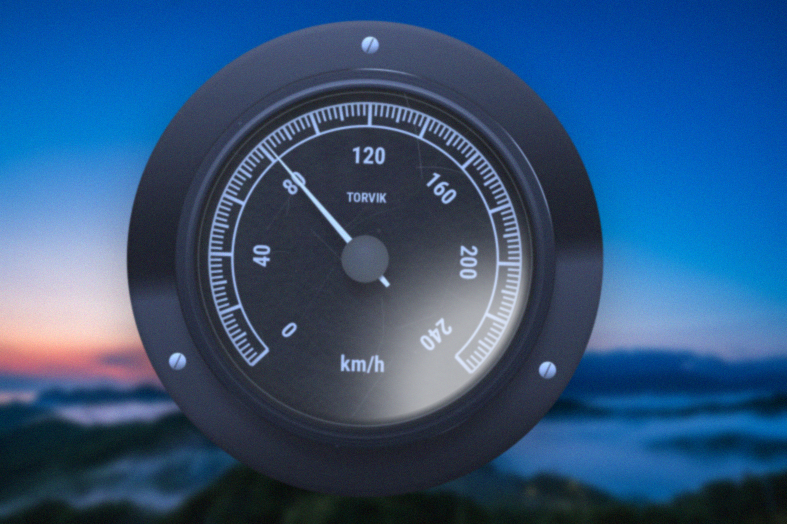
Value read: 82km/h
